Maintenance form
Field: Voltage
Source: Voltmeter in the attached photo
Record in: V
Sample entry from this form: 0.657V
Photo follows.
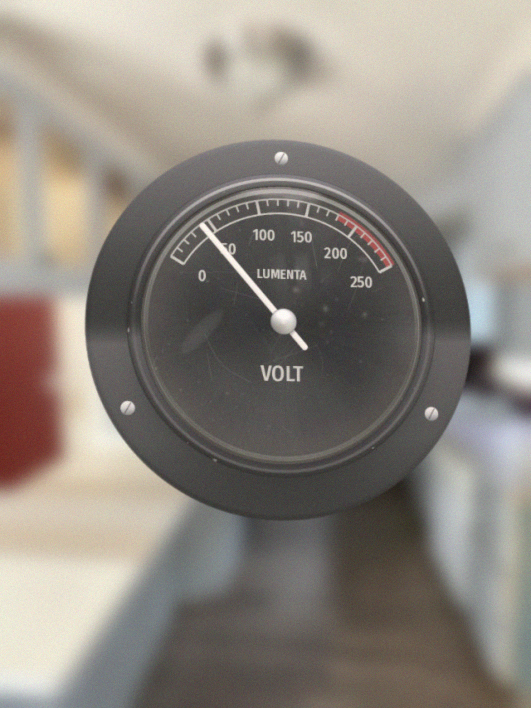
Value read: 40V
